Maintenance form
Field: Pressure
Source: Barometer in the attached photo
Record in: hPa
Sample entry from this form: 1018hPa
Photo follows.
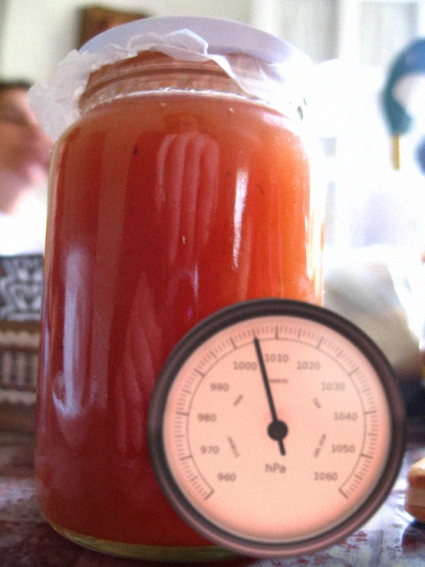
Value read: 1005hPa
